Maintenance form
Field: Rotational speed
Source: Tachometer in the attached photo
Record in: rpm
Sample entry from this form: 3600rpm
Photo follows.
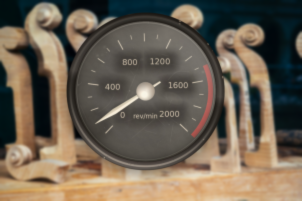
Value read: 100rpm
